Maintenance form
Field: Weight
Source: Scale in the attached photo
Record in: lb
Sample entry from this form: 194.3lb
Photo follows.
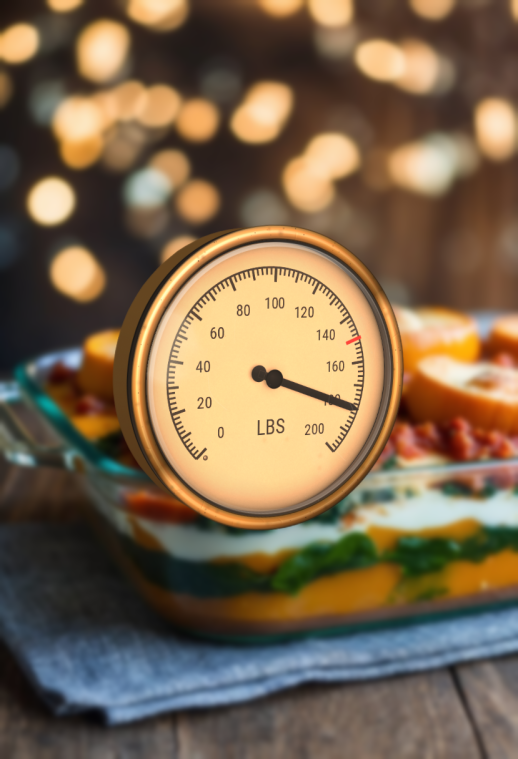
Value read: 180lb
